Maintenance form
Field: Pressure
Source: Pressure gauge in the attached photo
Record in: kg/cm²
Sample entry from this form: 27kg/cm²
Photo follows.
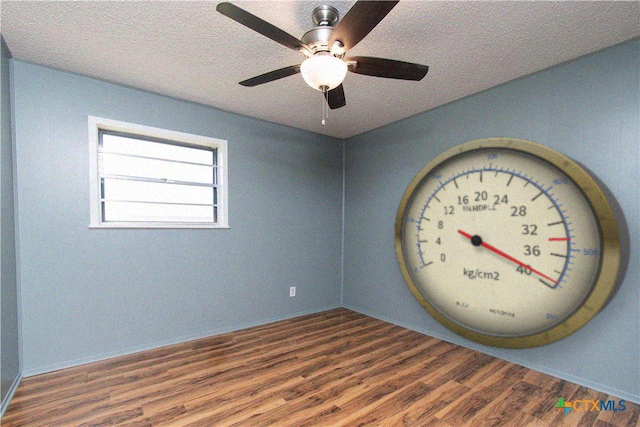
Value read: 39kg/cm²
